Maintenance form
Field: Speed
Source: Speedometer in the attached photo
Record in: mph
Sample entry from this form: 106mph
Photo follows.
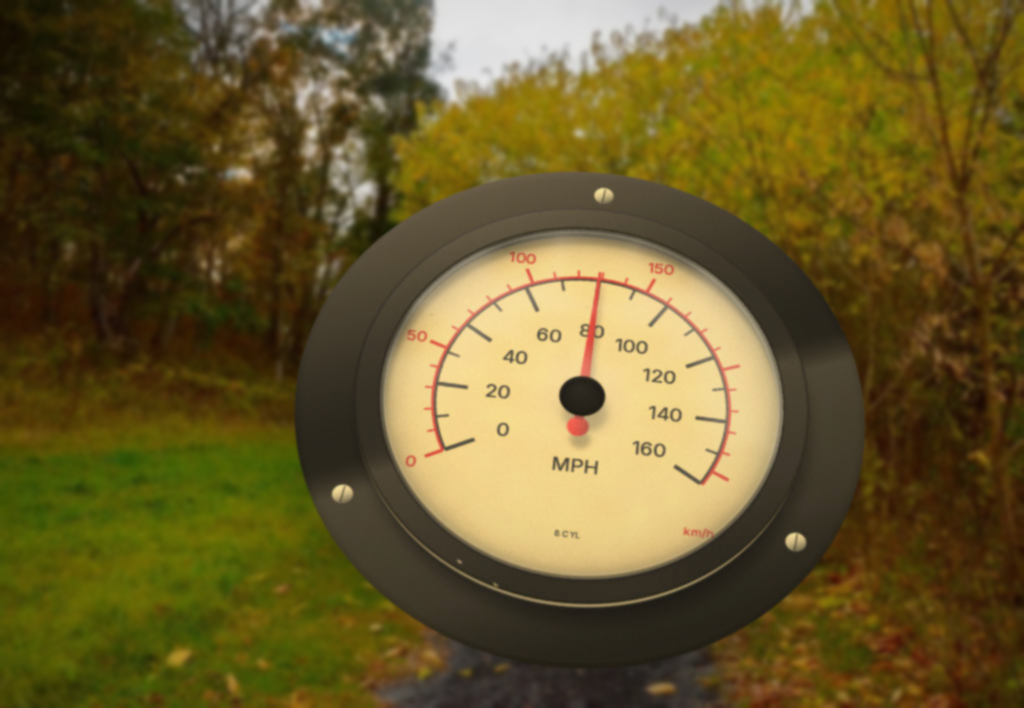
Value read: 80mph
